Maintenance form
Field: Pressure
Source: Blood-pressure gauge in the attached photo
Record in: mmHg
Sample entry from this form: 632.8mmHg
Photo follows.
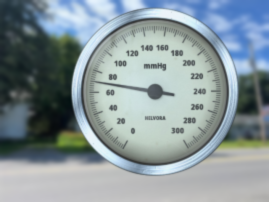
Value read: 70mmHg
